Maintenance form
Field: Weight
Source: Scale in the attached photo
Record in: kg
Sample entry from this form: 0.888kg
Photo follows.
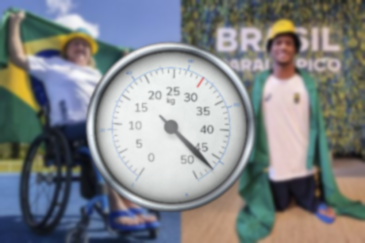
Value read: 47kg
